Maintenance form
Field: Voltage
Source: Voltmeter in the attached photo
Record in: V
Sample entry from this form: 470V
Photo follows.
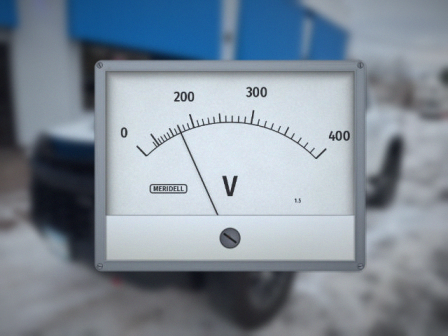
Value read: 170V
